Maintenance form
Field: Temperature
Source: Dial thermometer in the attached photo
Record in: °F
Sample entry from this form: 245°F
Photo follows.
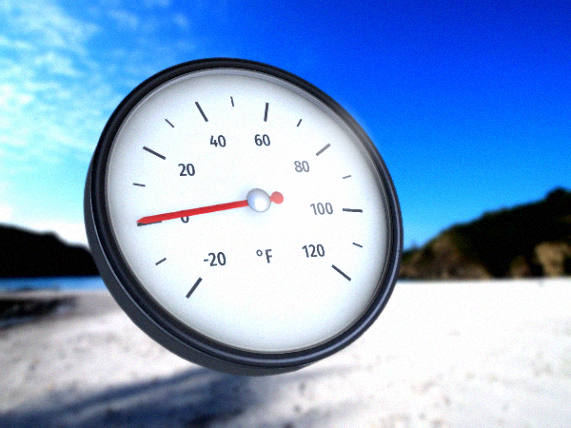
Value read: 0°F
